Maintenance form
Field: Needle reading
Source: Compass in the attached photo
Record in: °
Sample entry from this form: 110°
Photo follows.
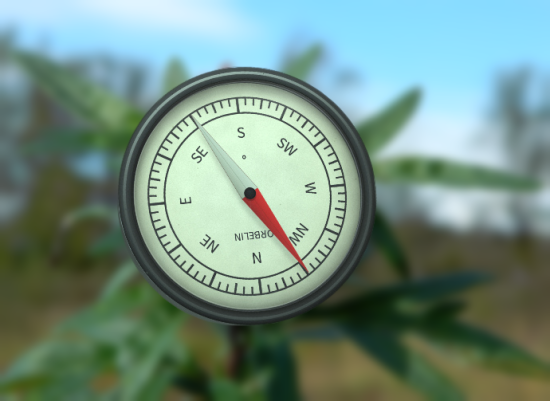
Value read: 330°
